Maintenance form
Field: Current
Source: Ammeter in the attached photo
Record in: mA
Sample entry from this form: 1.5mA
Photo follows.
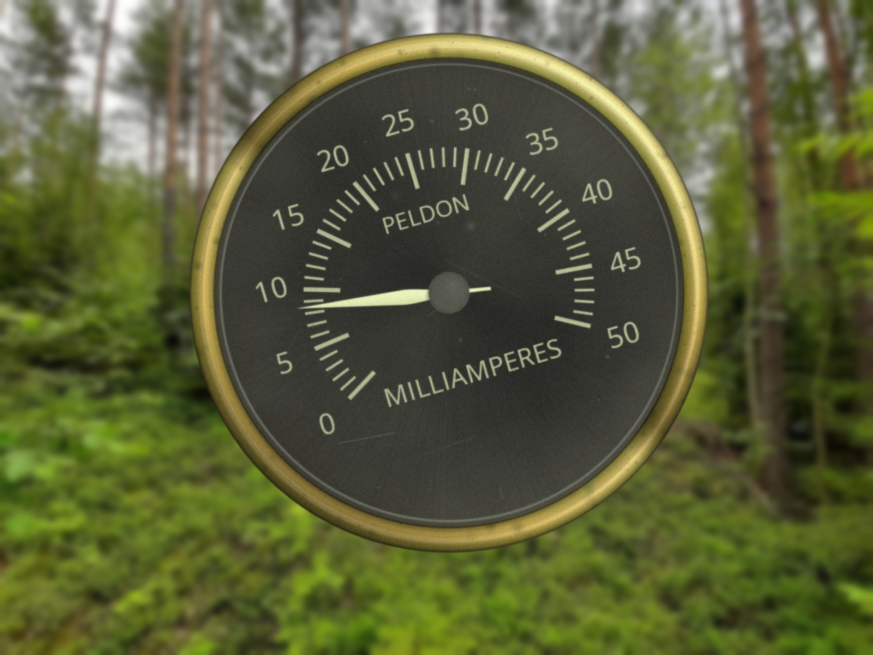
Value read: 8.5mA
